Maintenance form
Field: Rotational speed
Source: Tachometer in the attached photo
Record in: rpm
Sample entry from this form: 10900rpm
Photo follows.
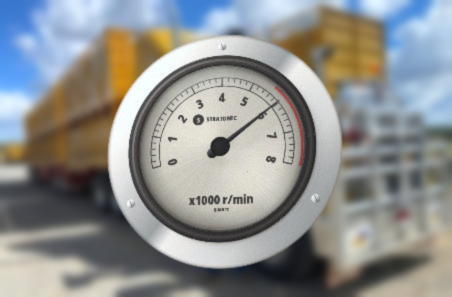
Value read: 6000rpm
